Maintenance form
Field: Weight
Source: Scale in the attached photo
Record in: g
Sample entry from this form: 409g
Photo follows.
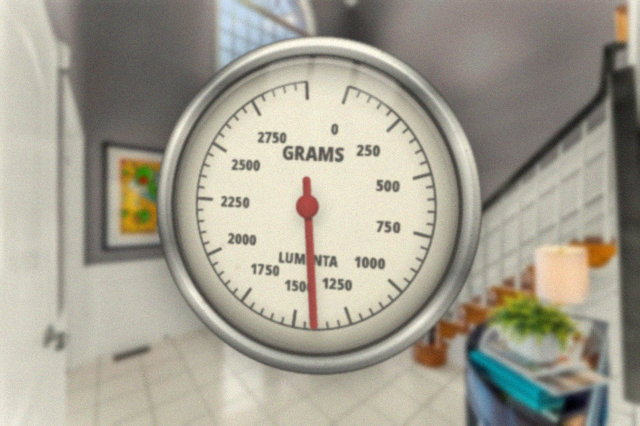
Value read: 1400g
